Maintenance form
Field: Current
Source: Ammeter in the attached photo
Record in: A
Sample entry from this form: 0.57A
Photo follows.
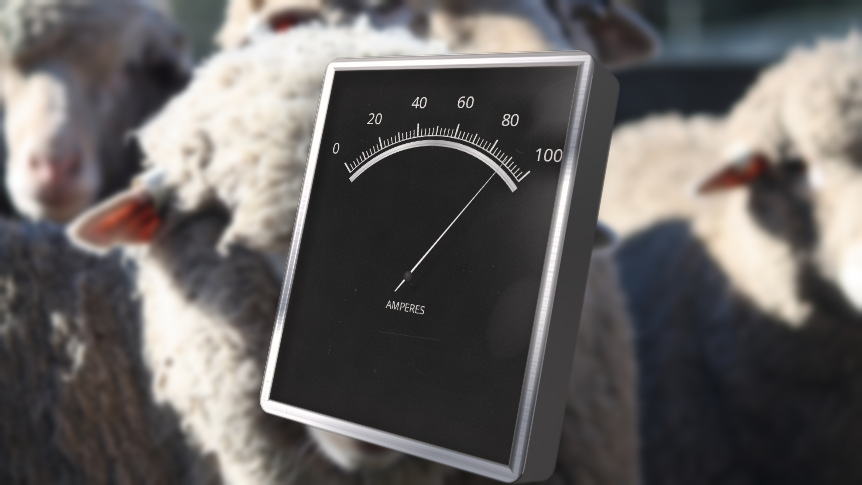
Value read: 90A
